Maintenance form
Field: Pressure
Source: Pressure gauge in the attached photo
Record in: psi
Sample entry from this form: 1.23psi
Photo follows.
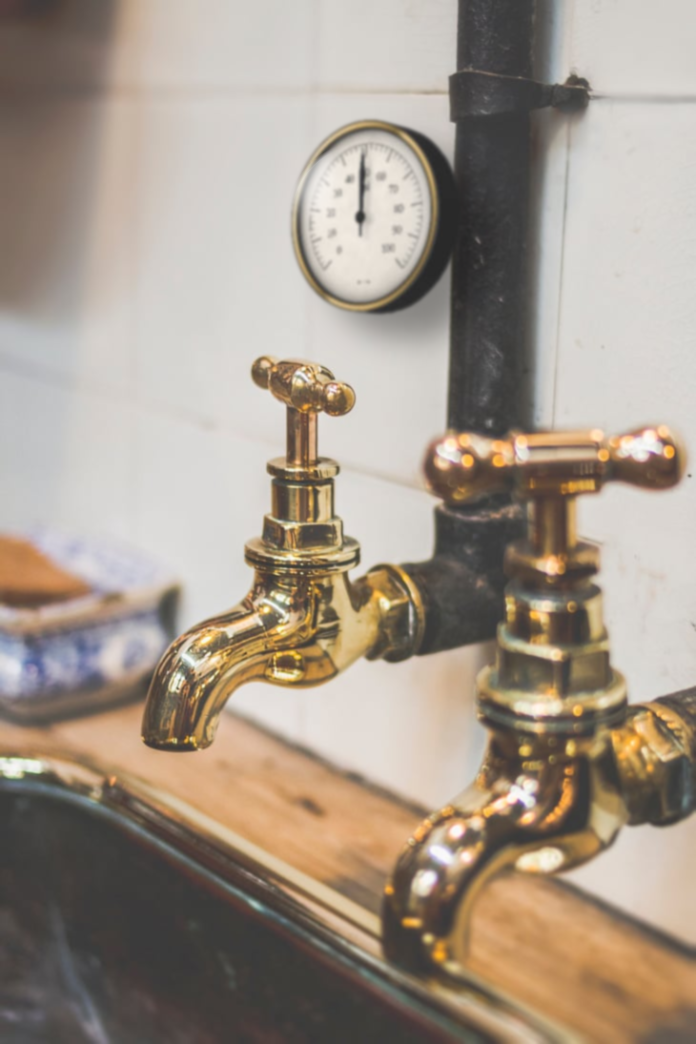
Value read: 50psi
